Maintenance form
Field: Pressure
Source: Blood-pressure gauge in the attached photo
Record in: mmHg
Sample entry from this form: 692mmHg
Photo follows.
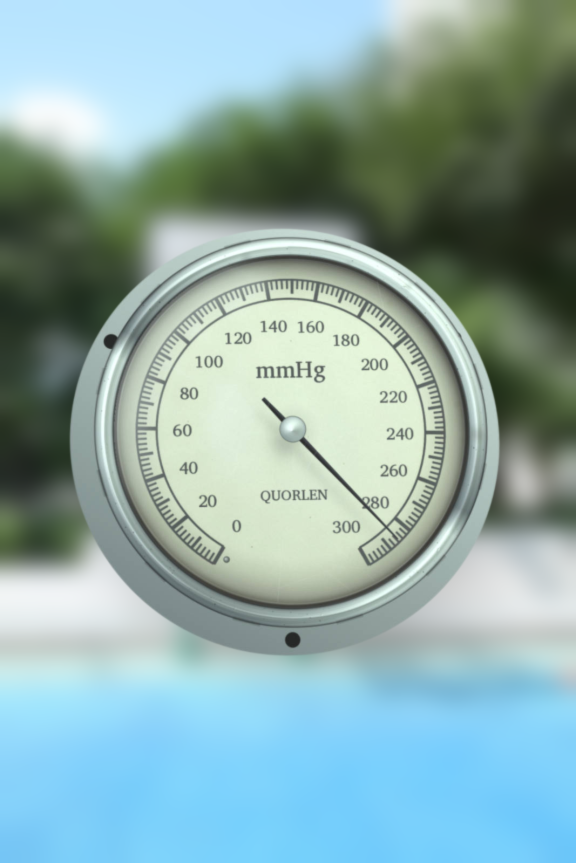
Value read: 286mmHg
